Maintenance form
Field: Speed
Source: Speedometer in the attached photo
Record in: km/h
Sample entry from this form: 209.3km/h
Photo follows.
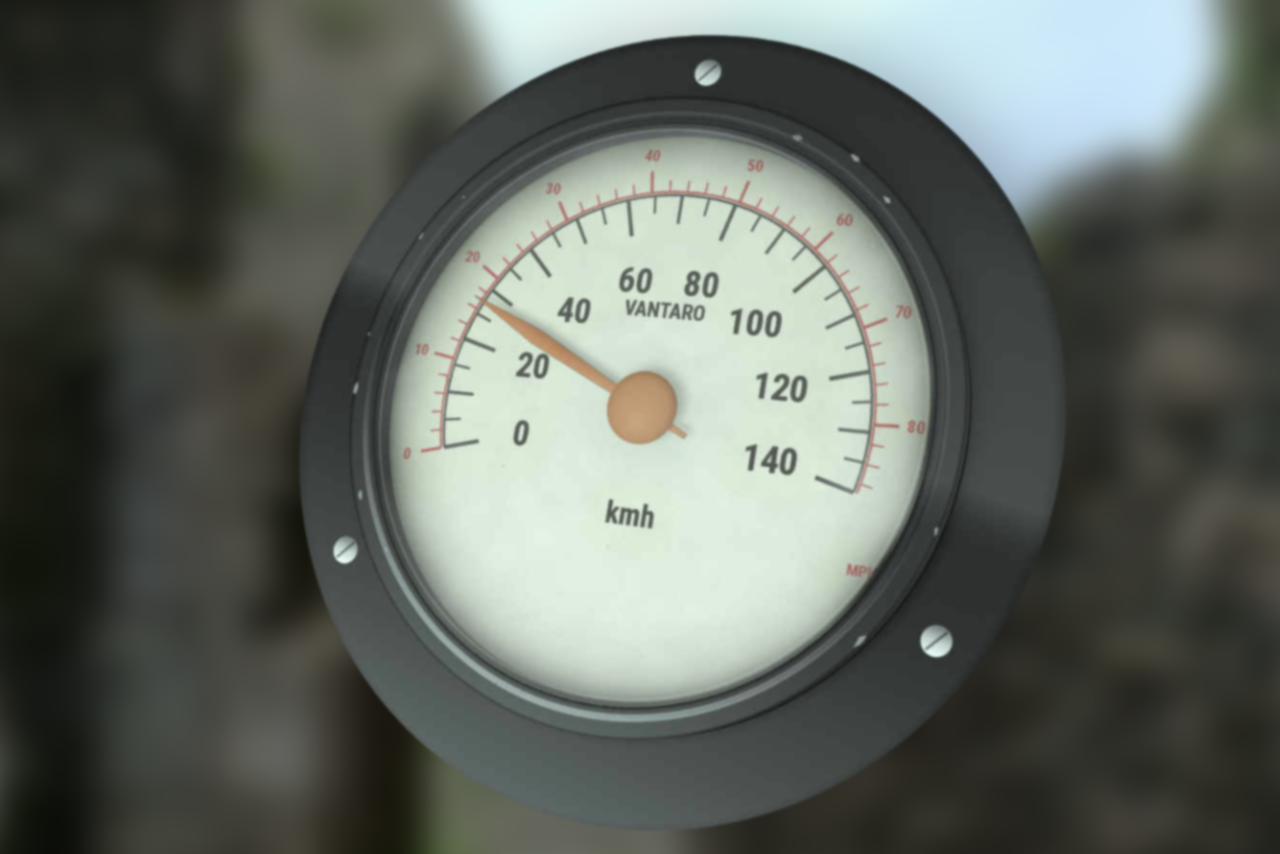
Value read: 27.5km/h
